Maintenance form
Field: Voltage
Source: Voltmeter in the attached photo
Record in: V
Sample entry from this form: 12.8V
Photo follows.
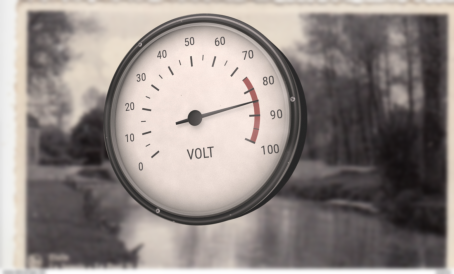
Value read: 85V
